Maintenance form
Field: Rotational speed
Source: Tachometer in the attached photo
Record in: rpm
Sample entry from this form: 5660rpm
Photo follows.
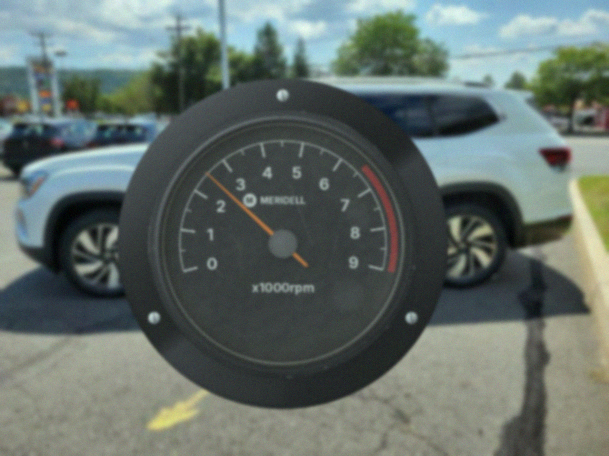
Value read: 2500rpm
